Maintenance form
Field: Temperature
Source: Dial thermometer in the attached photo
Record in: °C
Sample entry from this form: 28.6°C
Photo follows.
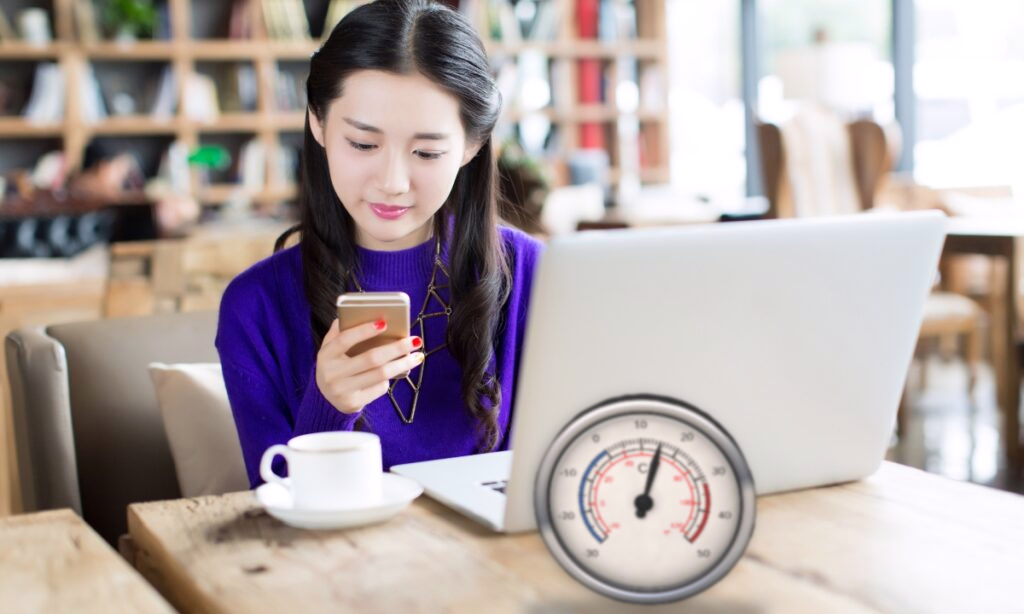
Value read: 15°C
